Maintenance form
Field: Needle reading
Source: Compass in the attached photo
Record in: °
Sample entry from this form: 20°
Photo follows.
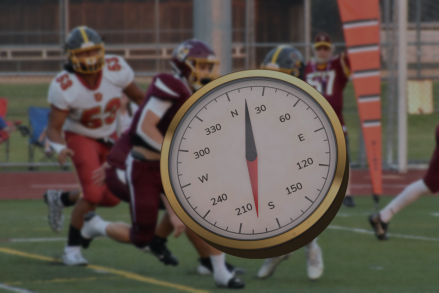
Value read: 195°
